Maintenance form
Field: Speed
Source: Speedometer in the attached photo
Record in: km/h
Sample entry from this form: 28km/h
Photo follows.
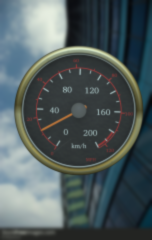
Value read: 20km/h
